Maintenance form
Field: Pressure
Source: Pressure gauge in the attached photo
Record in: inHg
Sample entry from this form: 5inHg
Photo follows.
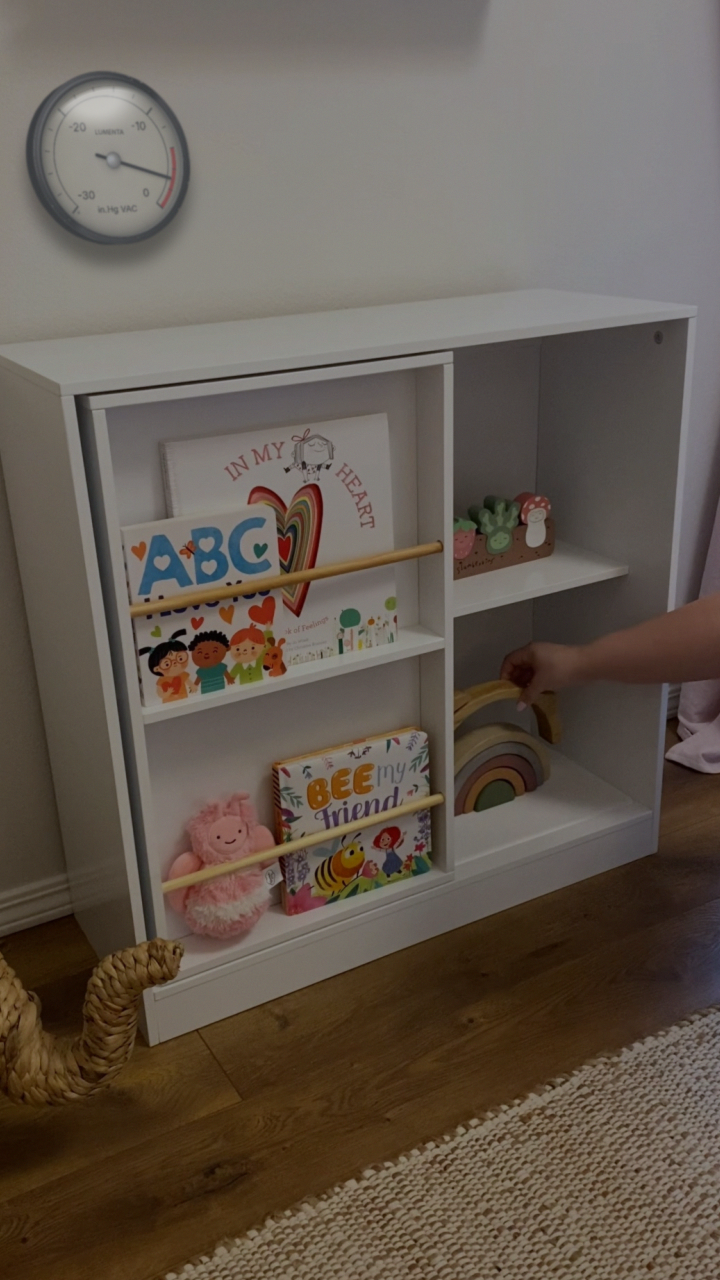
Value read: -3inHg
